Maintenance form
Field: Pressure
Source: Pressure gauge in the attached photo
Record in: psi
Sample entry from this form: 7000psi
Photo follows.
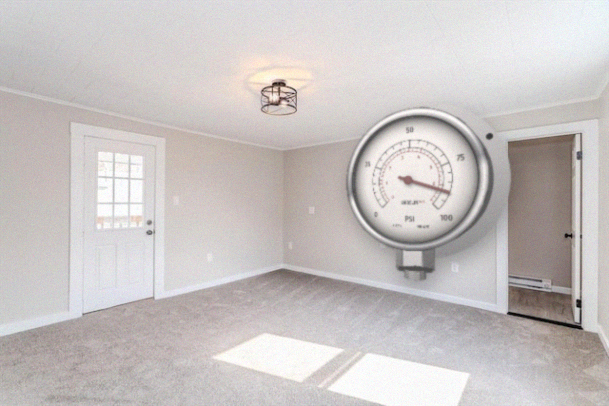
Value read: 90psi
